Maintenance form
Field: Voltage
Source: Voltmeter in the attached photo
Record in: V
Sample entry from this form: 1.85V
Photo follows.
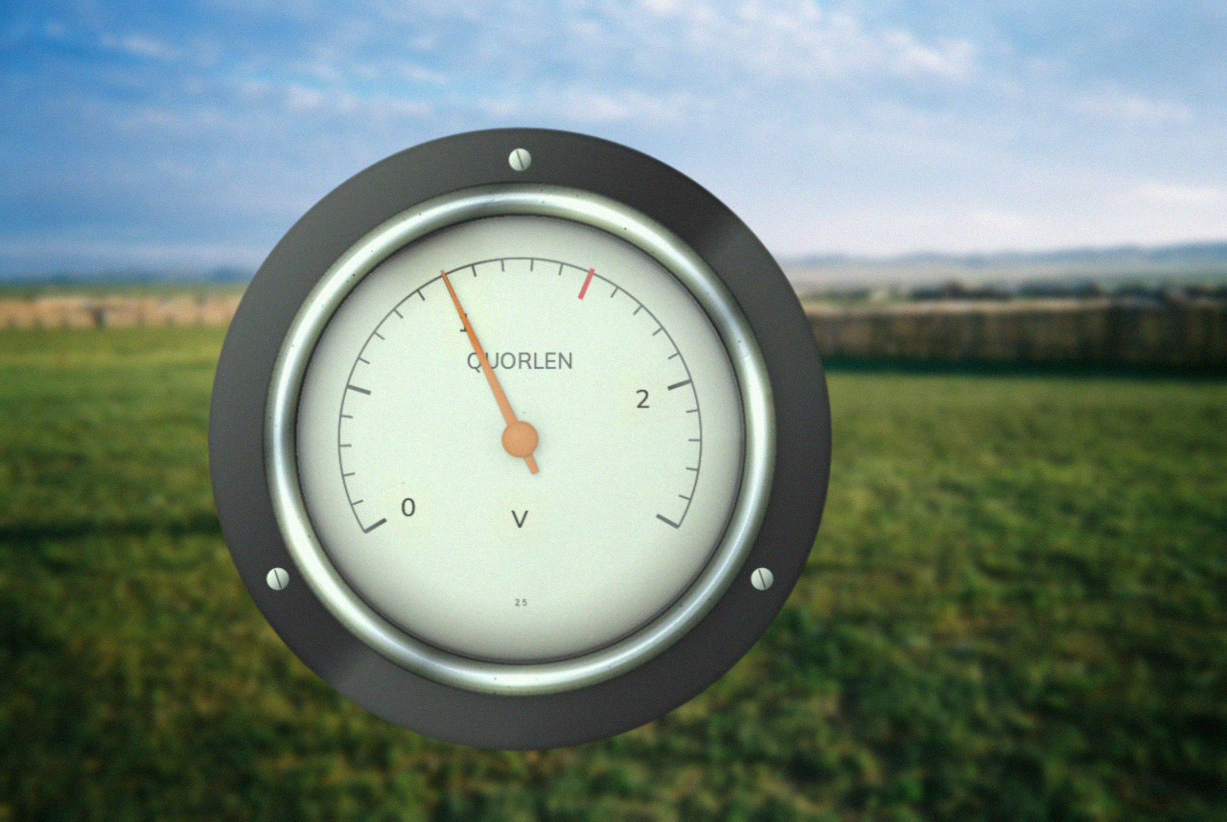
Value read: 1V
